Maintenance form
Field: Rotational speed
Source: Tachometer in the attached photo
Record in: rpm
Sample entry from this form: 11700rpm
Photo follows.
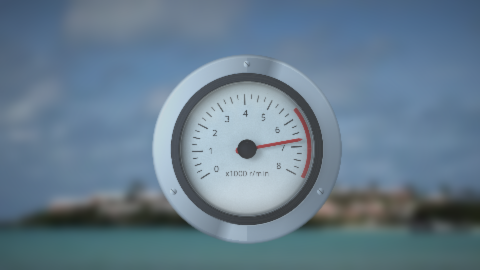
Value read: 6750rpm
